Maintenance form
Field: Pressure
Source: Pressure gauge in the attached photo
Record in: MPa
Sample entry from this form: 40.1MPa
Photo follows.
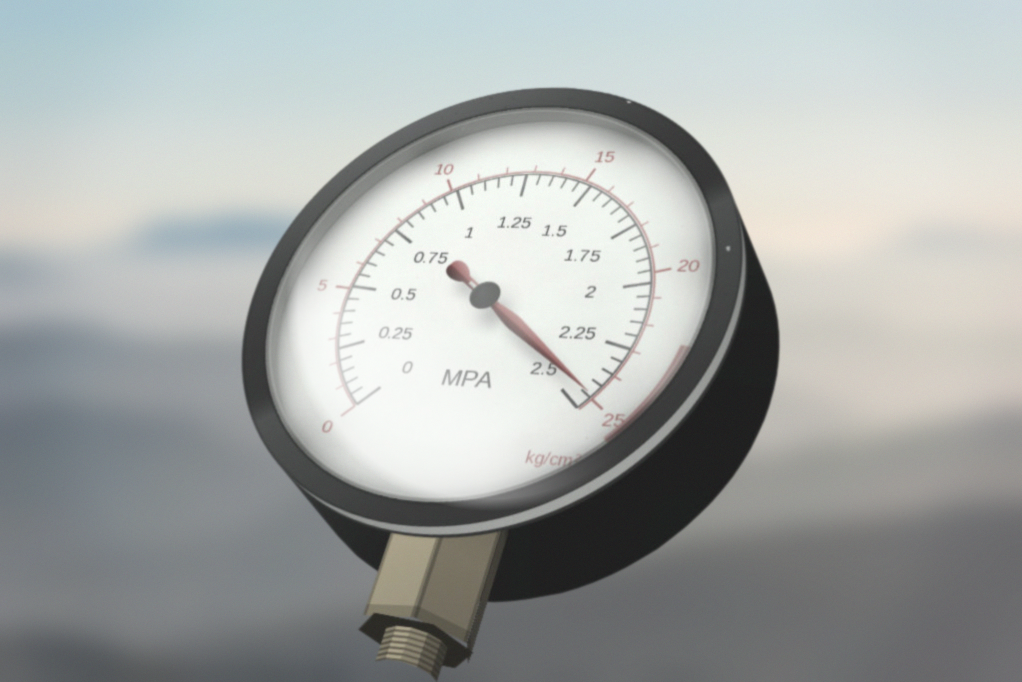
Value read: 2.45MPa
